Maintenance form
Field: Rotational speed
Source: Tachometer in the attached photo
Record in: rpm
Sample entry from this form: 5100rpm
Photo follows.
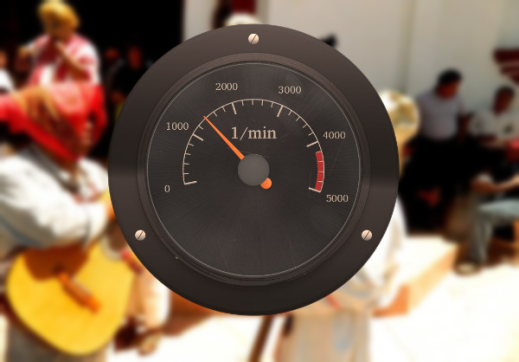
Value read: 1400rpm
